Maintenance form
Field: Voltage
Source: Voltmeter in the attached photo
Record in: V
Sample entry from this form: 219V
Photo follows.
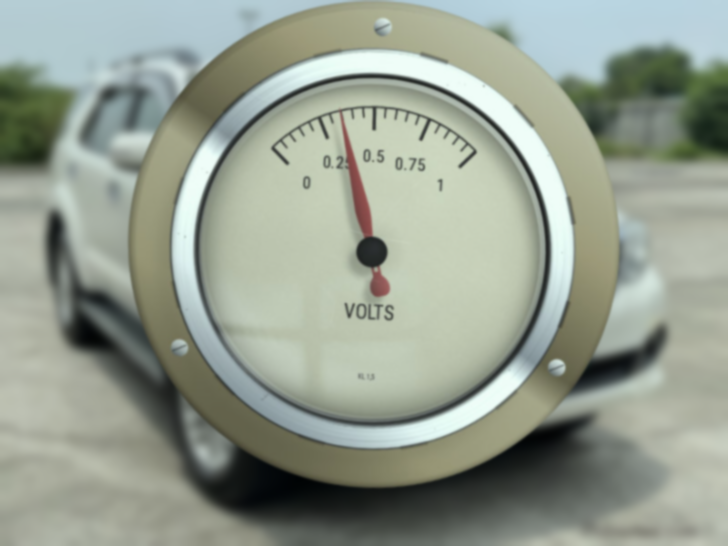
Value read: 0.35V
